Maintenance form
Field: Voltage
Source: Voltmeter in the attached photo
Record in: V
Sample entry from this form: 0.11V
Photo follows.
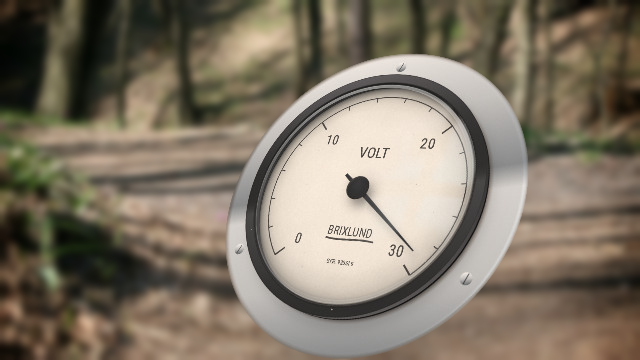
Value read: 29V
